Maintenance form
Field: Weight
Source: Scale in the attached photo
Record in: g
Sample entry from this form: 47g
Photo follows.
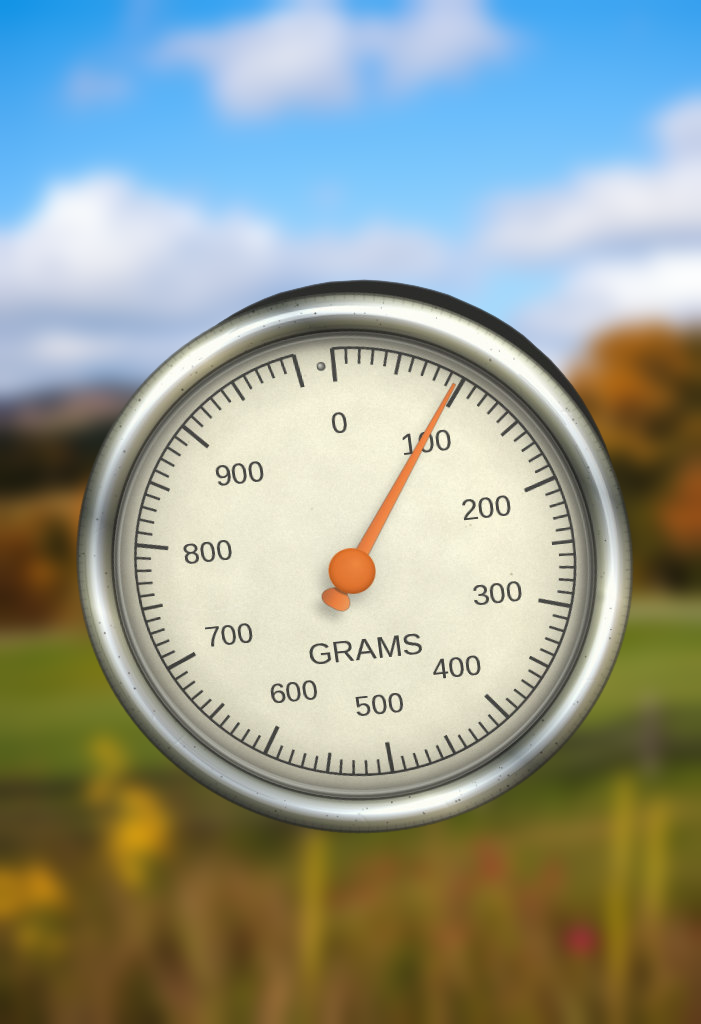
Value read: 95g
